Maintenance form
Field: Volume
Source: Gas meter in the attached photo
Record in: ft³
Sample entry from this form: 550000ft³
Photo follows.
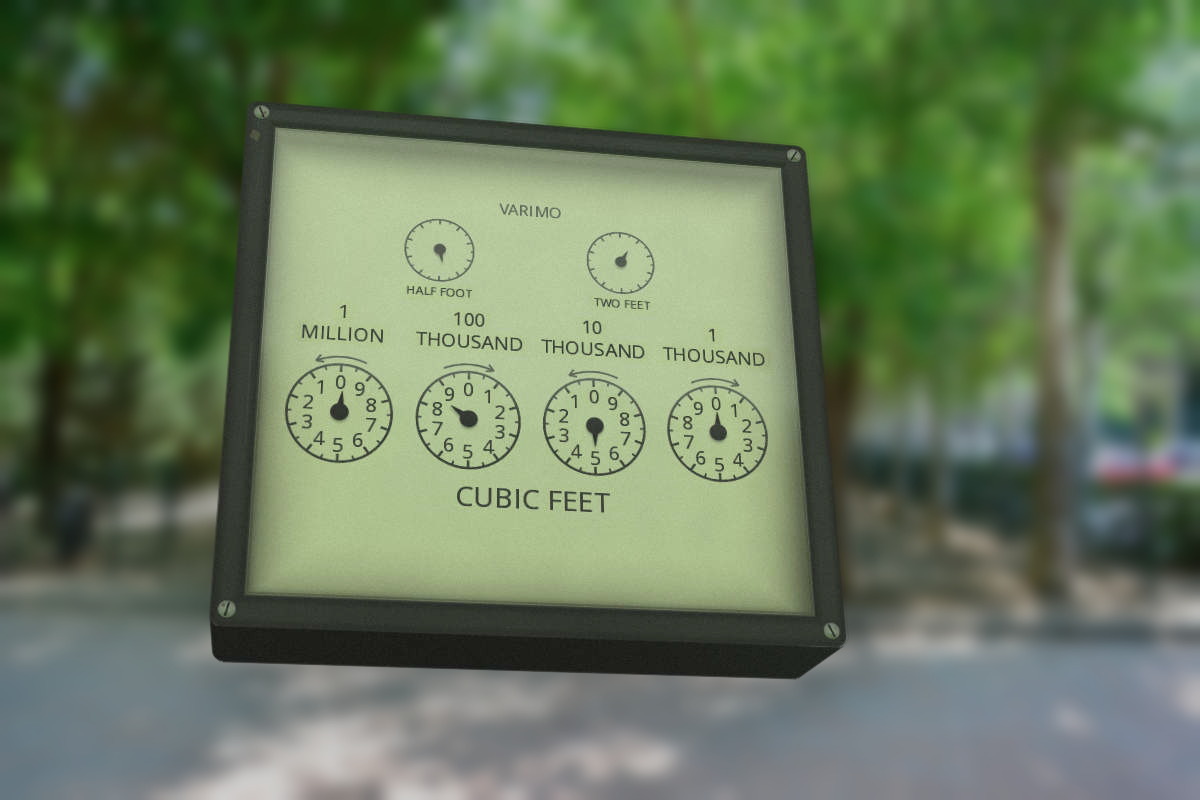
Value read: 985000ft³
